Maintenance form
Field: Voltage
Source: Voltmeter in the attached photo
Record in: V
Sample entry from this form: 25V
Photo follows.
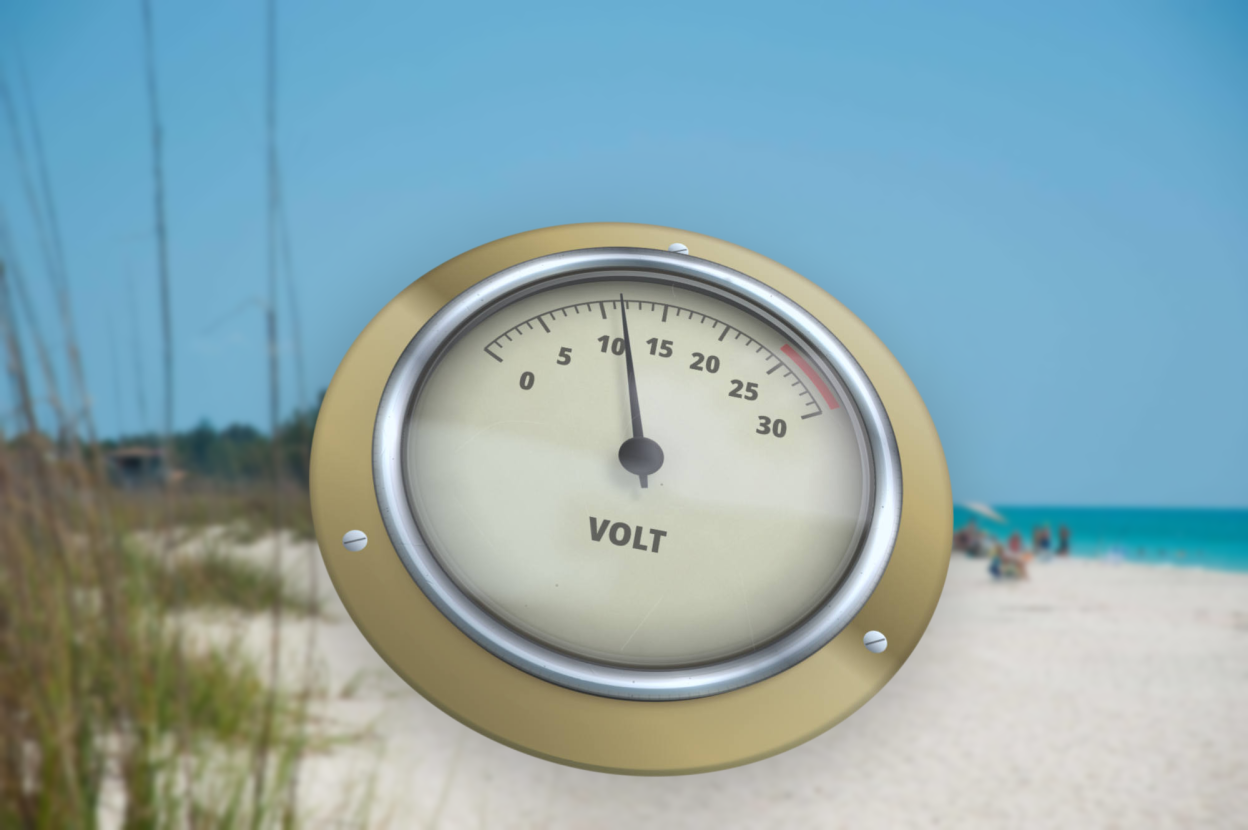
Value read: 11.5V
